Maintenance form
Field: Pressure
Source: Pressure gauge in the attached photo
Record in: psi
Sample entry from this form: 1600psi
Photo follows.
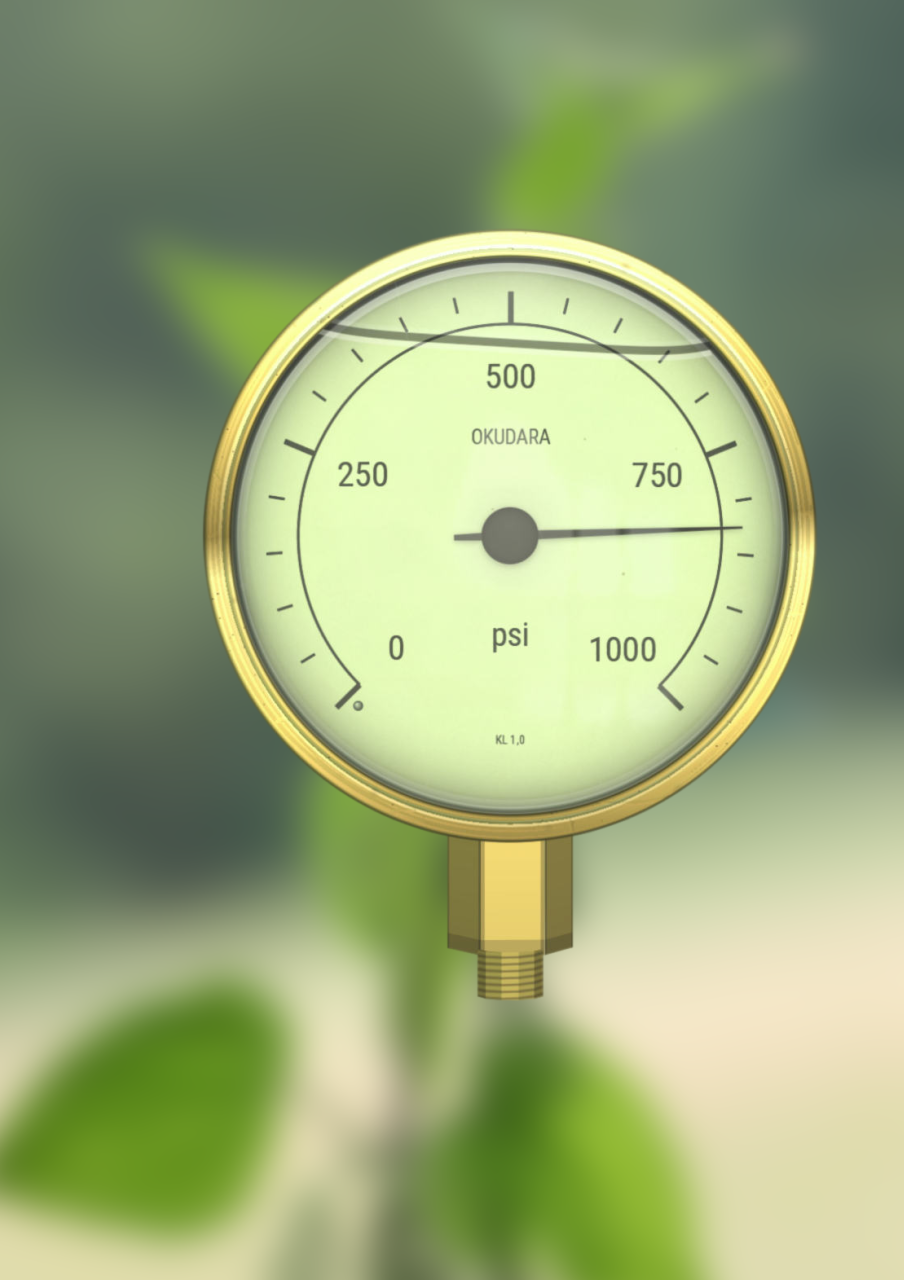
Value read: 825psi
